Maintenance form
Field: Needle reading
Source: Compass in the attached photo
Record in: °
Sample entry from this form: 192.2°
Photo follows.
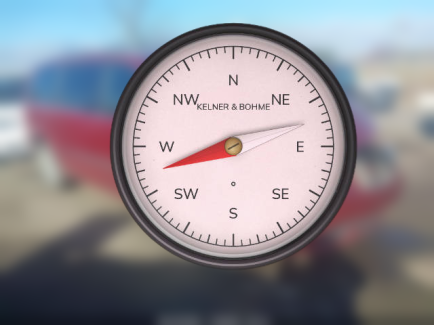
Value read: 252.5°
